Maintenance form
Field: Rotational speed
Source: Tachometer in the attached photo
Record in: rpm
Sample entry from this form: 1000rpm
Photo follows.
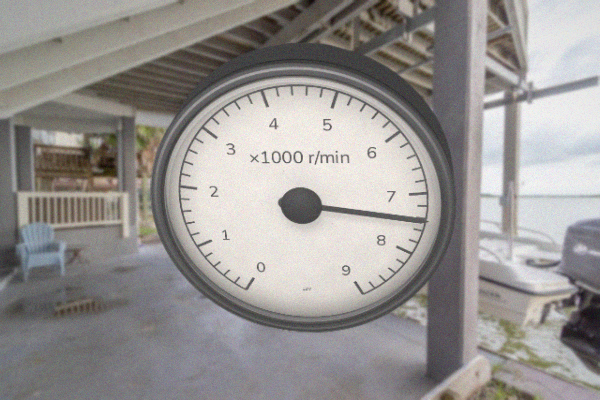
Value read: 7400rpm
